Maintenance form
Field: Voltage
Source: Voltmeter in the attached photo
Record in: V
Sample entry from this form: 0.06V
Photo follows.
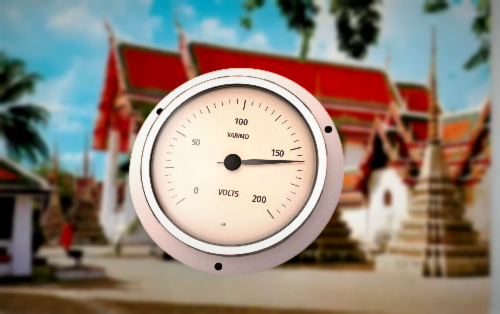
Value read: 160V
